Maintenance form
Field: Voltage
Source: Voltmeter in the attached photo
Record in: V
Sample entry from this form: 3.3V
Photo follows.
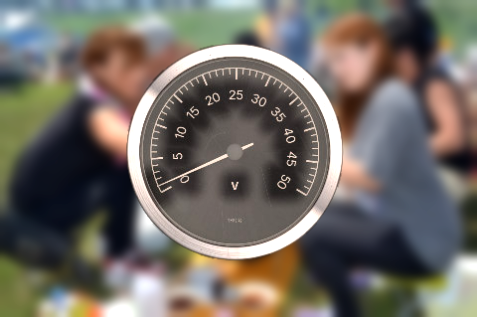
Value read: 1V
